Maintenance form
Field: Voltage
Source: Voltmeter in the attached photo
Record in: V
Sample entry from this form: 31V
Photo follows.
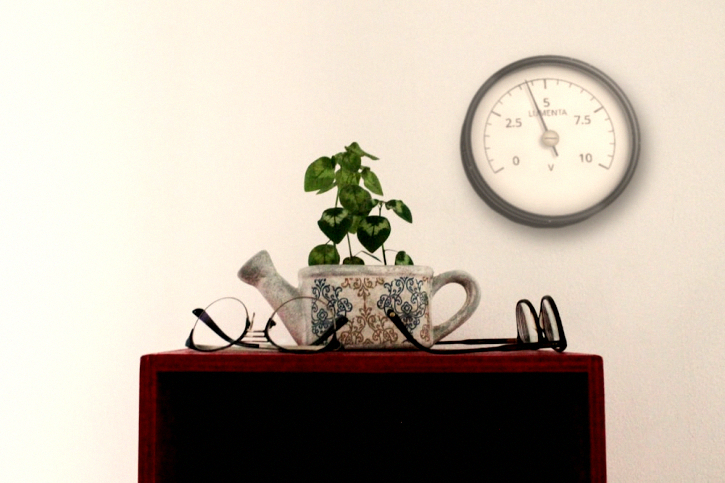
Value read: 4.25V
